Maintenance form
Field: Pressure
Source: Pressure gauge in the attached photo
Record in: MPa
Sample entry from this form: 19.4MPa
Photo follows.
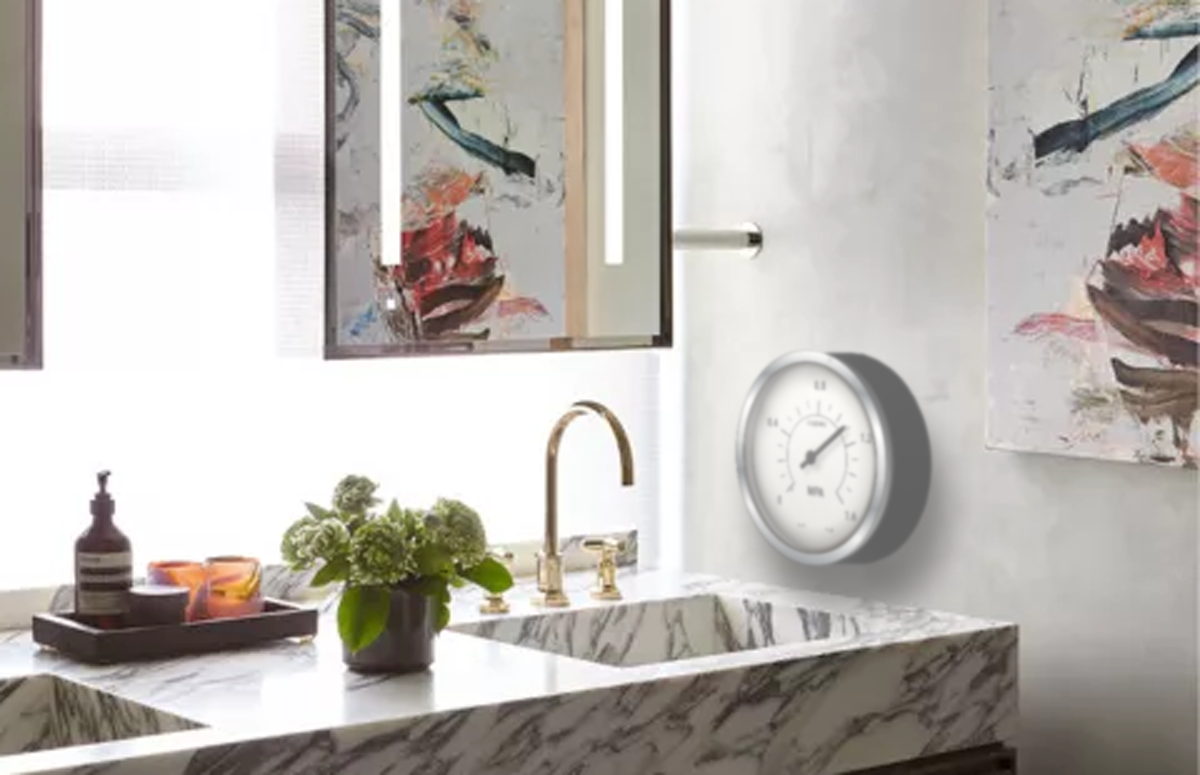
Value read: 1.1MPa
